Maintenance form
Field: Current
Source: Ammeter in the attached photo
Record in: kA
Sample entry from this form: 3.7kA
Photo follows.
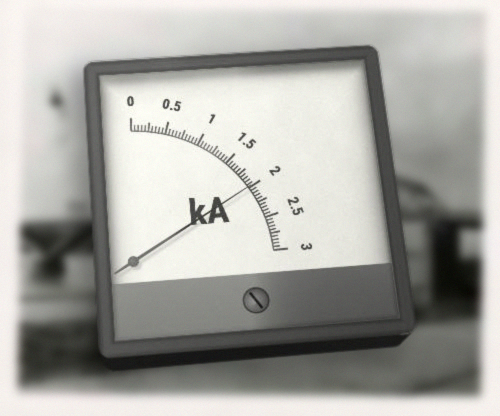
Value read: 2kA
